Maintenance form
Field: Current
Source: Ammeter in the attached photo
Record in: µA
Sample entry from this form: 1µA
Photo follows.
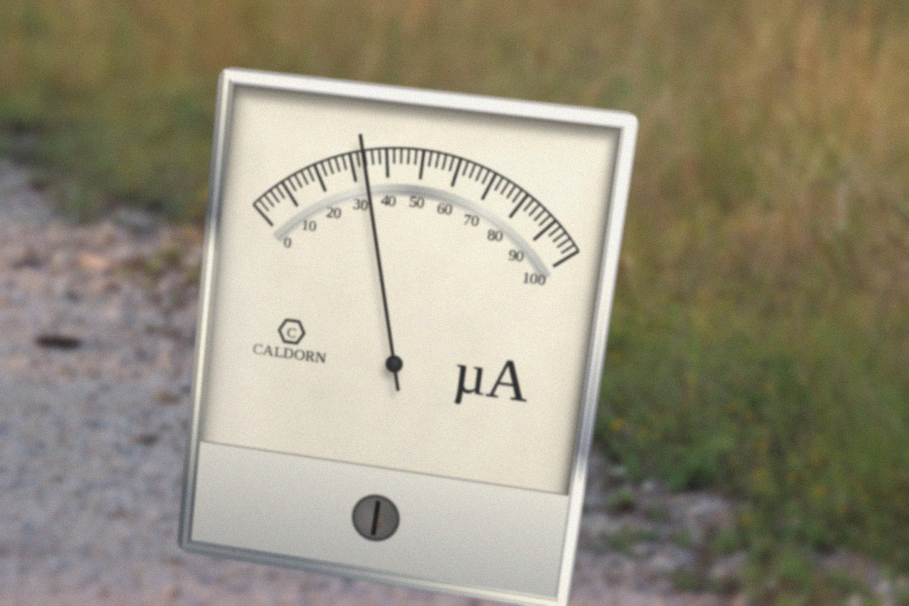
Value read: 34µA
